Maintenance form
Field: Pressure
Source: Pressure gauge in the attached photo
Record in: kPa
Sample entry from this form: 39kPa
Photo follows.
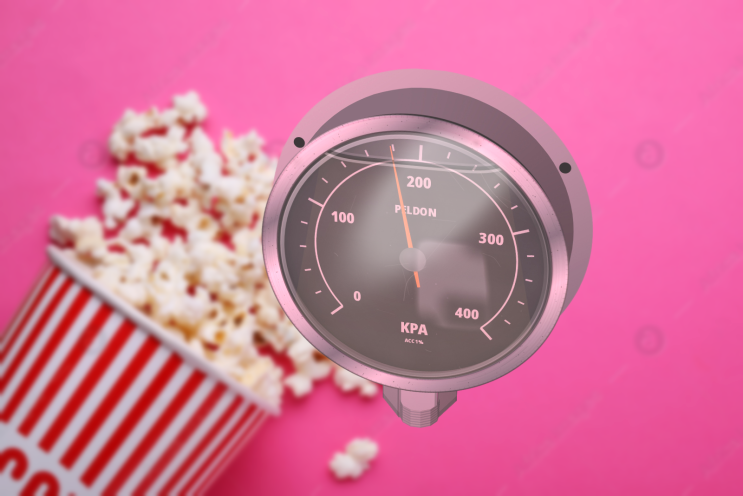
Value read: 180kPa
